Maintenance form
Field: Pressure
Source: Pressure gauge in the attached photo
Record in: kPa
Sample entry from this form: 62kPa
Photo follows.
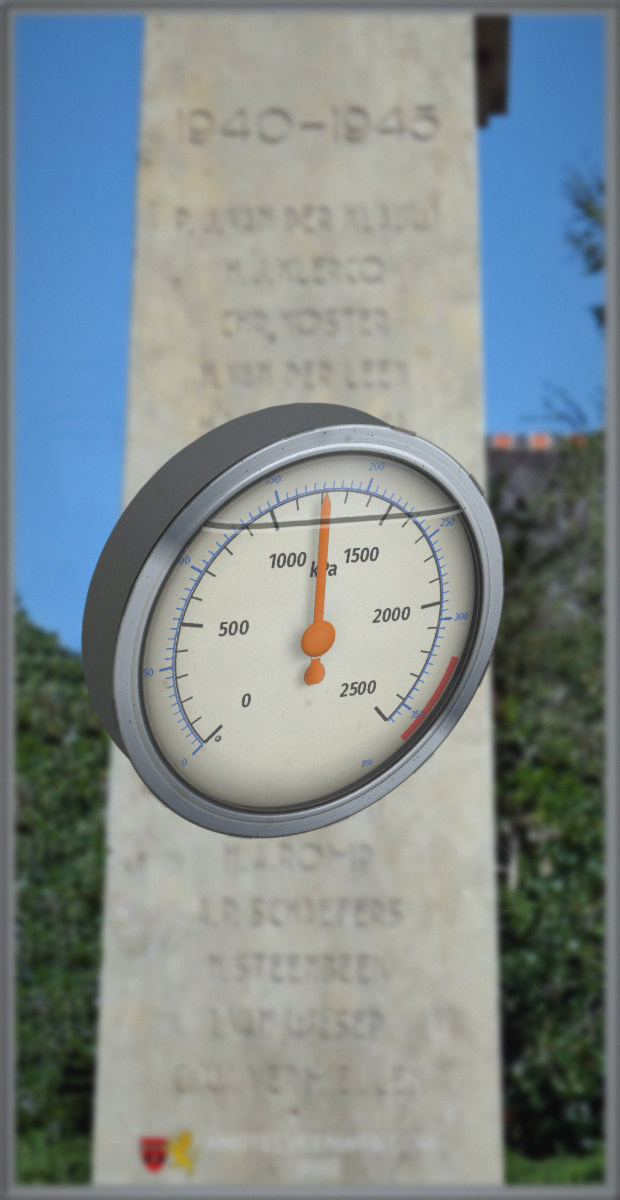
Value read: 1200kPa
